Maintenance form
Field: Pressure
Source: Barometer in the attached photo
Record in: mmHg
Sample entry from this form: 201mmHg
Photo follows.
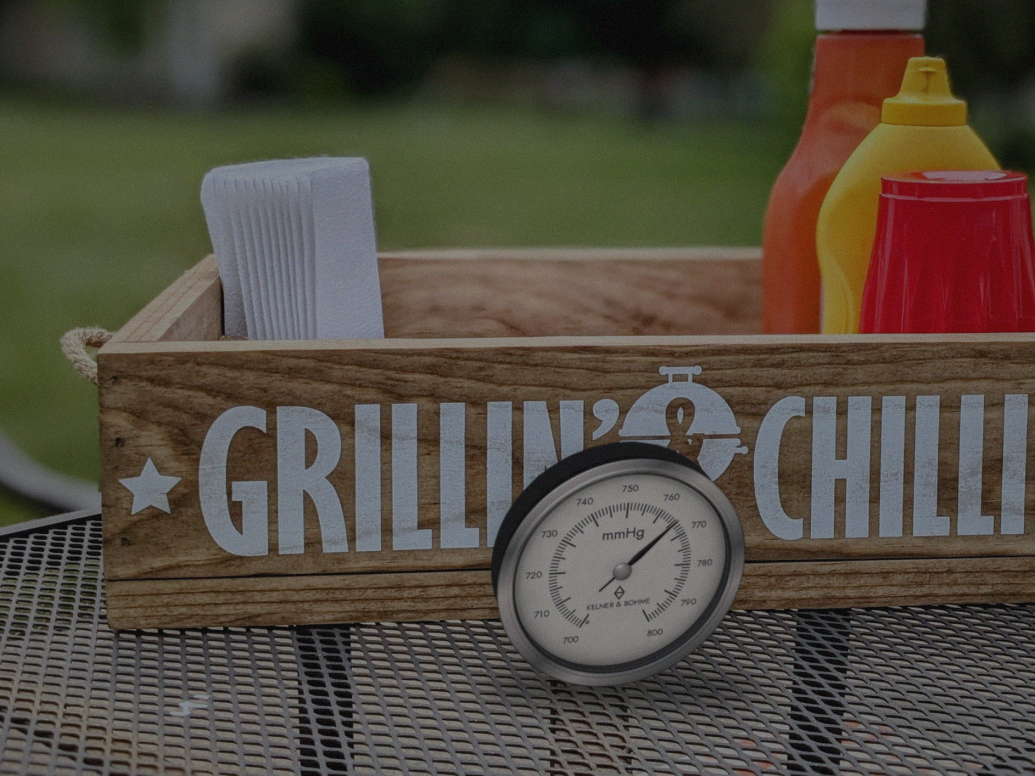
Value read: 765mmHg
